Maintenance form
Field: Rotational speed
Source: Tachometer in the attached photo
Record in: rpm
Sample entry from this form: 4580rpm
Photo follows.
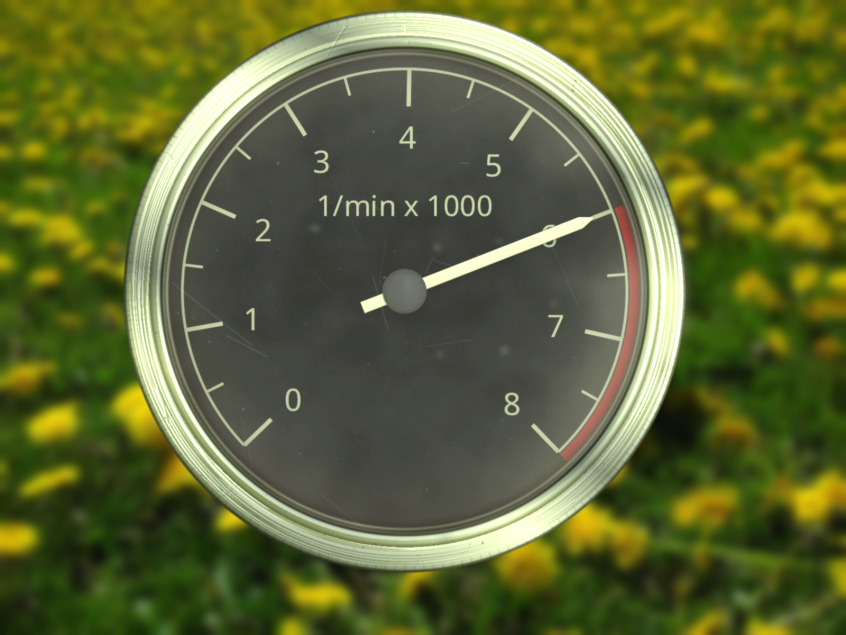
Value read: 6000rpm
